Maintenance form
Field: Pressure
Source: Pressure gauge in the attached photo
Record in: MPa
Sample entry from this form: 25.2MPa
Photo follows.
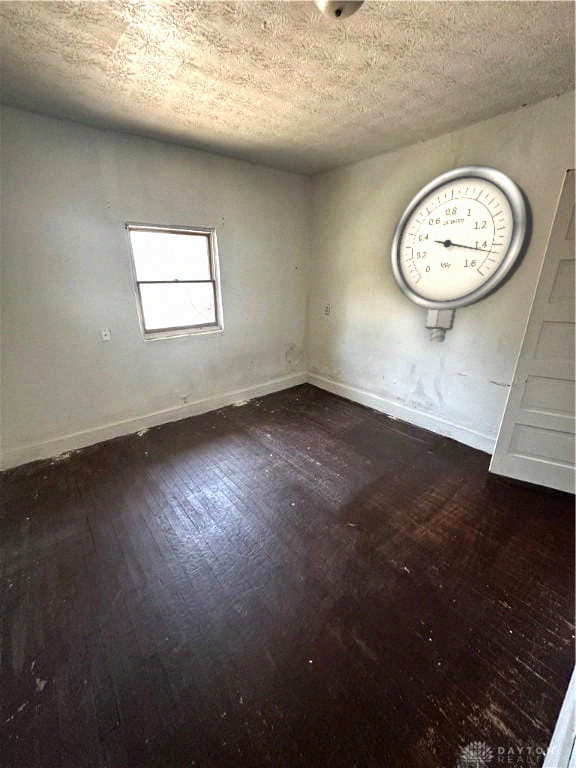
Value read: 1.45MPa
